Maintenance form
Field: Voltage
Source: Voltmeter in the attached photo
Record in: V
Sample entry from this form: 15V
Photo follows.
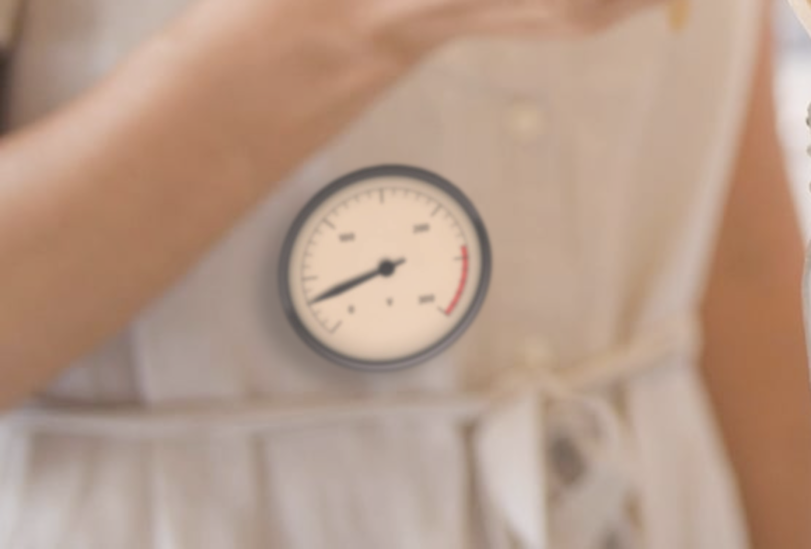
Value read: 30V
